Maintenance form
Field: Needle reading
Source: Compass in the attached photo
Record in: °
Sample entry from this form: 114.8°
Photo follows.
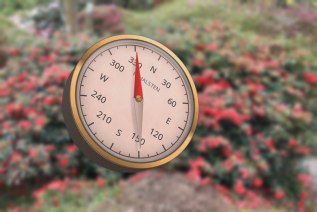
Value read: 330°
